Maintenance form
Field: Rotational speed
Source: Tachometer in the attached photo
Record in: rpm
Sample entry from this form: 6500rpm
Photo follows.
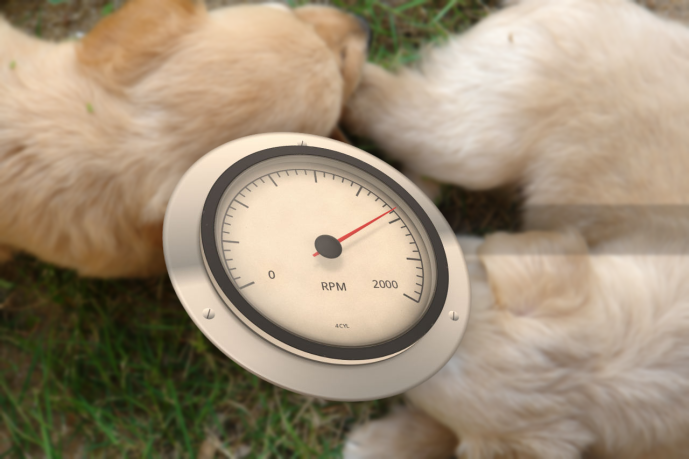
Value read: 1450rpm
